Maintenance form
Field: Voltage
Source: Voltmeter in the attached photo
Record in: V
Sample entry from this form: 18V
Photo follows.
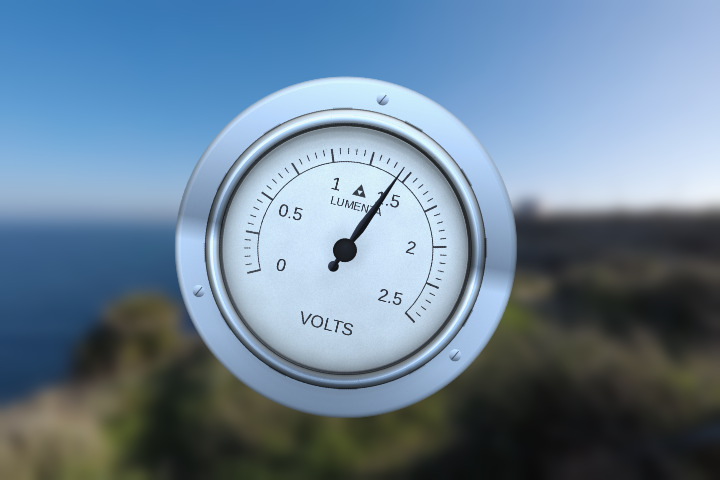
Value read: 1.45V
